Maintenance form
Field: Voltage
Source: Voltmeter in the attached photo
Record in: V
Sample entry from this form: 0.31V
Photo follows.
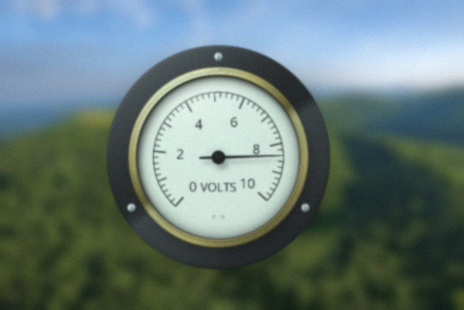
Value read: 8.4V
